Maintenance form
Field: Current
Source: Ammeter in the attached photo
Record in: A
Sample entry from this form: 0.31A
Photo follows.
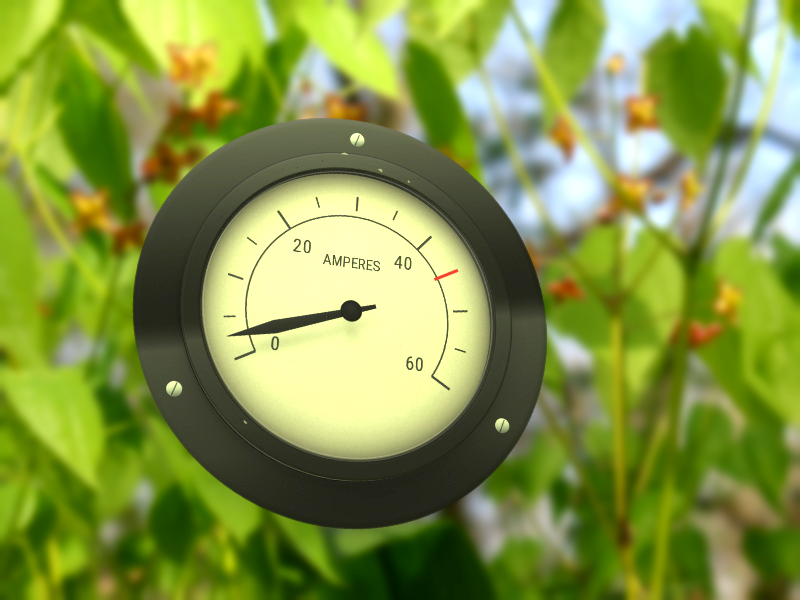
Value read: 2.5A
